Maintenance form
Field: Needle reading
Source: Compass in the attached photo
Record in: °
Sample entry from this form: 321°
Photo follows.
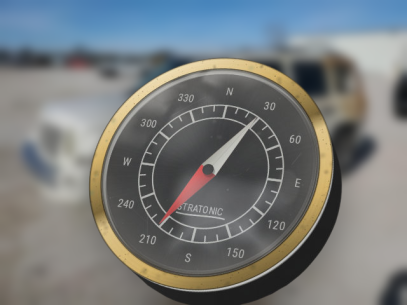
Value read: 210°
